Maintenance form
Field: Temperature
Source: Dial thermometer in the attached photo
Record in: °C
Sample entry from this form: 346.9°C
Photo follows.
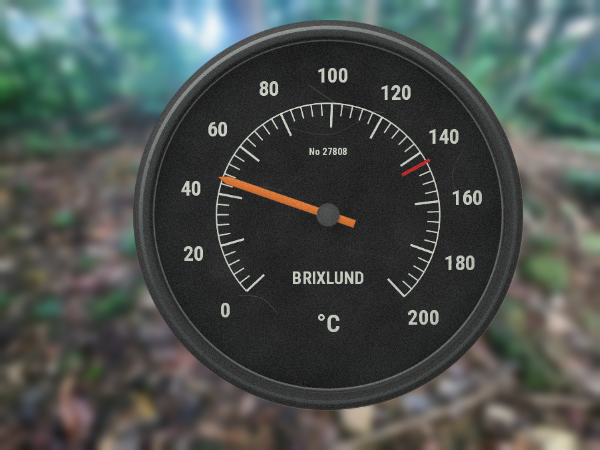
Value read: 46°C
